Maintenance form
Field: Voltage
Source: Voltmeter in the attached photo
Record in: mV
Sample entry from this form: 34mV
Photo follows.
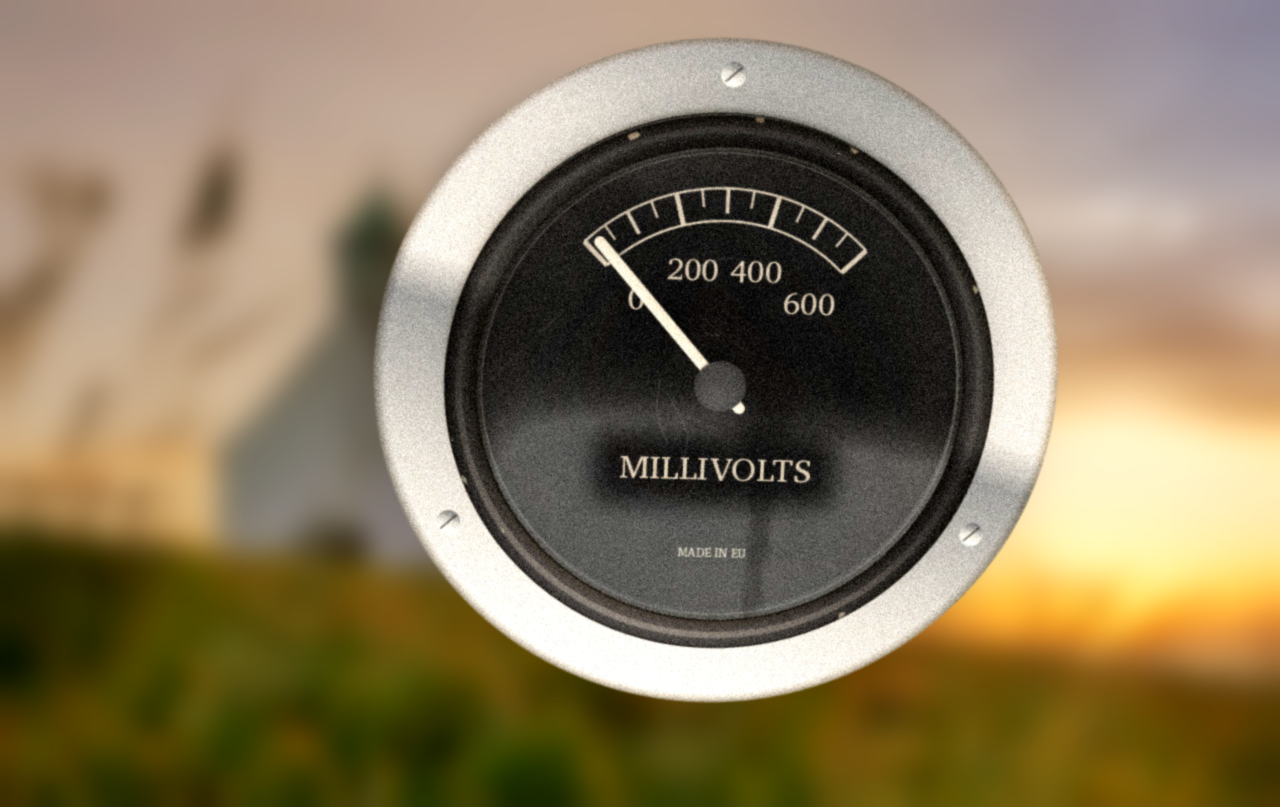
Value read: 25mV
